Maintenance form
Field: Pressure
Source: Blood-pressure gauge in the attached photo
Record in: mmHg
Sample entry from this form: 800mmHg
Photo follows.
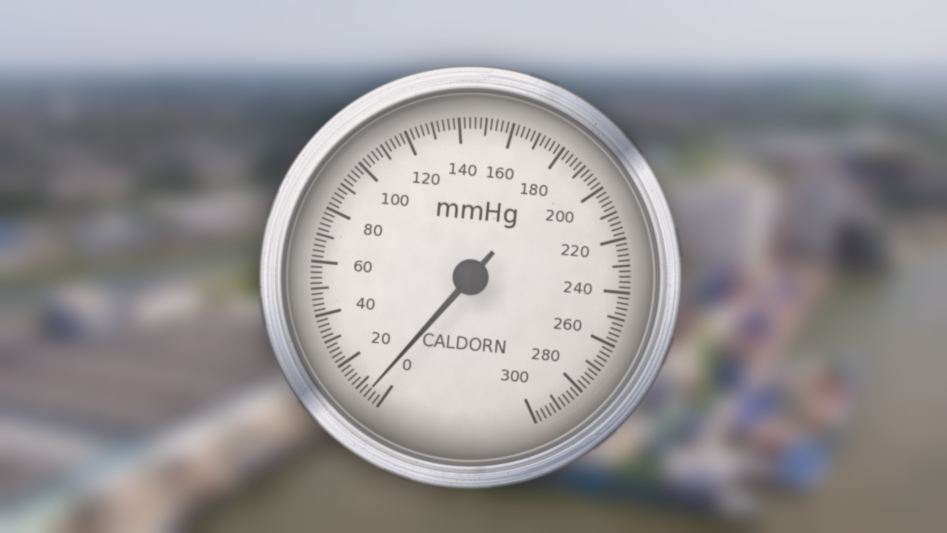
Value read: 6mmHg
